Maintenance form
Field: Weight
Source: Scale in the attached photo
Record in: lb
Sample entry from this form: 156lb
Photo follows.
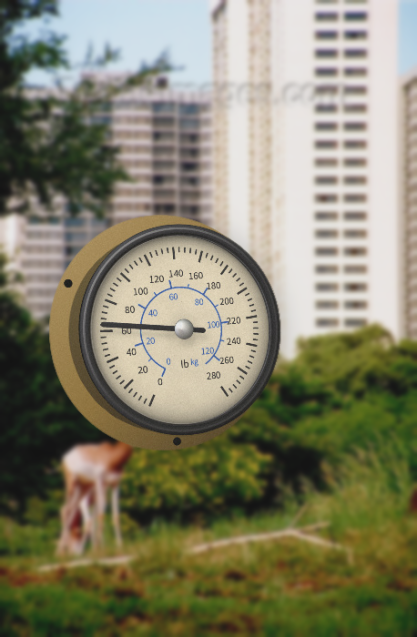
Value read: 64lb
